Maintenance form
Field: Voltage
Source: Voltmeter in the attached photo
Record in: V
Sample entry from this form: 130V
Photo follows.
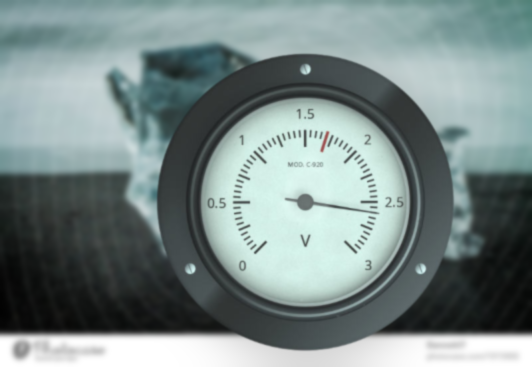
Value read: 2.6V
